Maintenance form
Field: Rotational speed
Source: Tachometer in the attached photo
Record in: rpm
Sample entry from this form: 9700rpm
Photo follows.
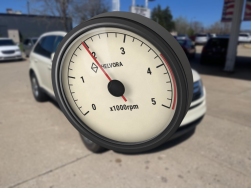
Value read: 2000rpm
